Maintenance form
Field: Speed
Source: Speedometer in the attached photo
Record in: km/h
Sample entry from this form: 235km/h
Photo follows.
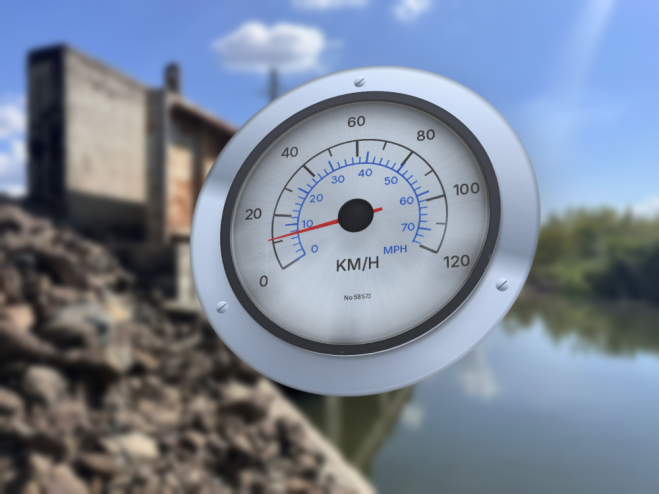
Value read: 10km/h
